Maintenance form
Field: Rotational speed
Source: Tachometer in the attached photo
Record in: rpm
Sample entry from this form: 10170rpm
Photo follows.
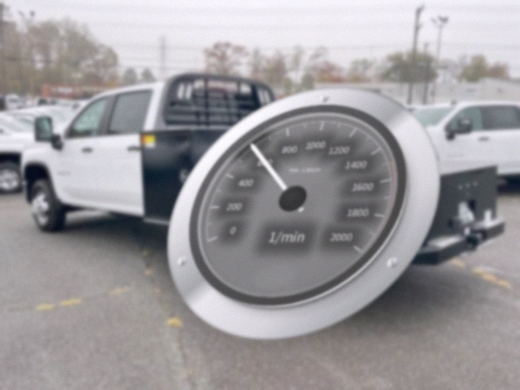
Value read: 600rpm
